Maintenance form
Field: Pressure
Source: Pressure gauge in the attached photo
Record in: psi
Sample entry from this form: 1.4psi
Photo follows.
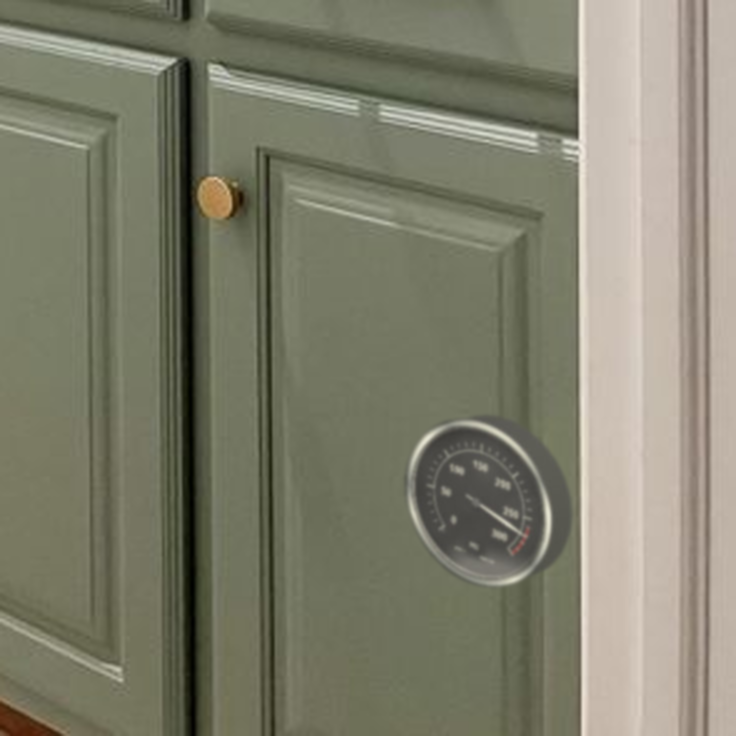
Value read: 270psi
